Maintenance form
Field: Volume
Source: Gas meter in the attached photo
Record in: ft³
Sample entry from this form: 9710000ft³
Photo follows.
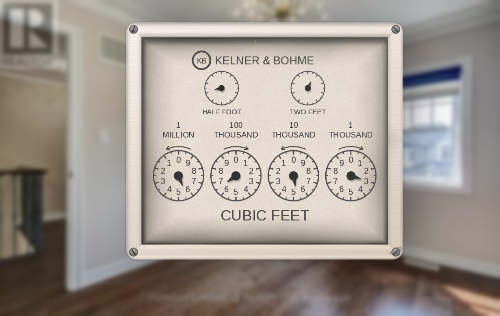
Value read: 565300ft³
